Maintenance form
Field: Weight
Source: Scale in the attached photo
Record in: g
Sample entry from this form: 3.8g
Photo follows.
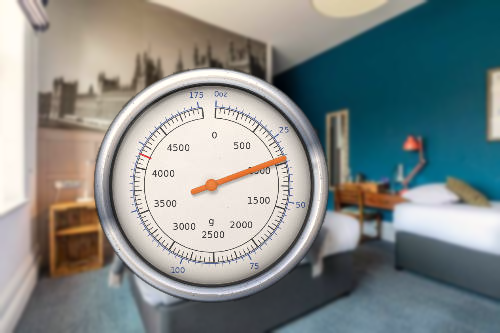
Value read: 950g
